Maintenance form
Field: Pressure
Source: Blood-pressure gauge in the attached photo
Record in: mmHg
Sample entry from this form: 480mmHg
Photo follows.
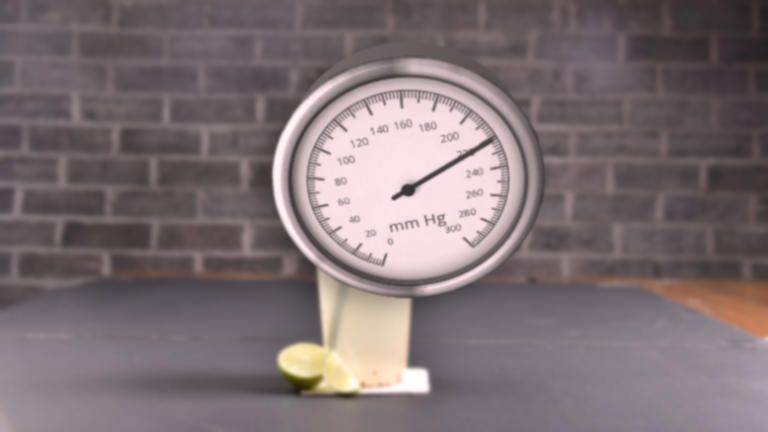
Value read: 220mmHg
